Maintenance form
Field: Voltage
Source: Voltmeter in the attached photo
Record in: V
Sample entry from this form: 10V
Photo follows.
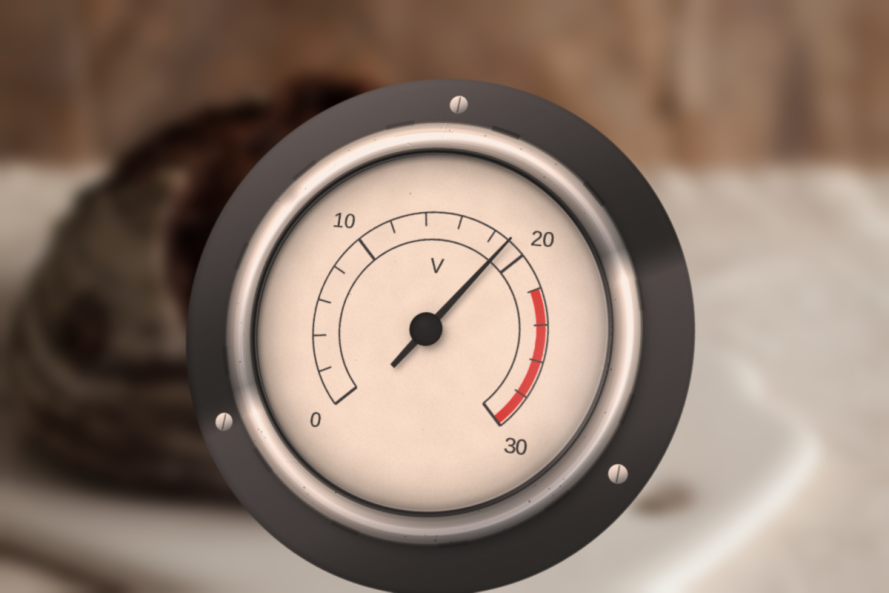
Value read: 19V
